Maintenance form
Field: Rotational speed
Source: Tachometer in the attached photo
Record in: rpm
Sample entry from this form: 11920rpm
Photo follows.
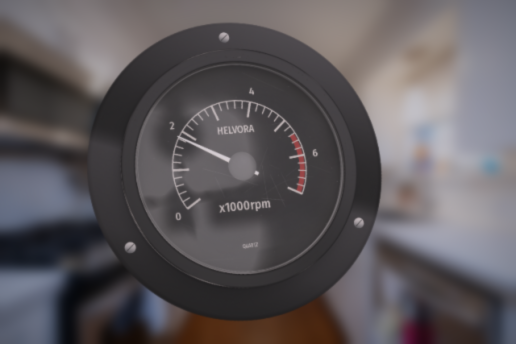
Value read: 1800rpm
